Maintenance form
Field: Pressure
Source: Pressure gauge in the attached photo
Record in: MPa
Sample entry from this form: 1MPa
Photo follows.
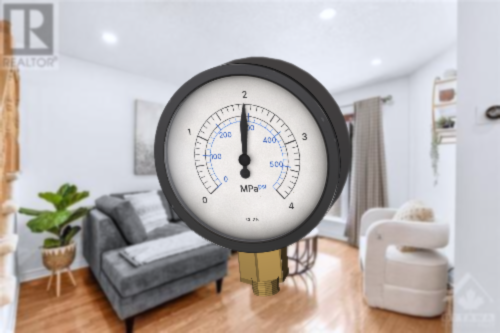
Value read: 2MPa
